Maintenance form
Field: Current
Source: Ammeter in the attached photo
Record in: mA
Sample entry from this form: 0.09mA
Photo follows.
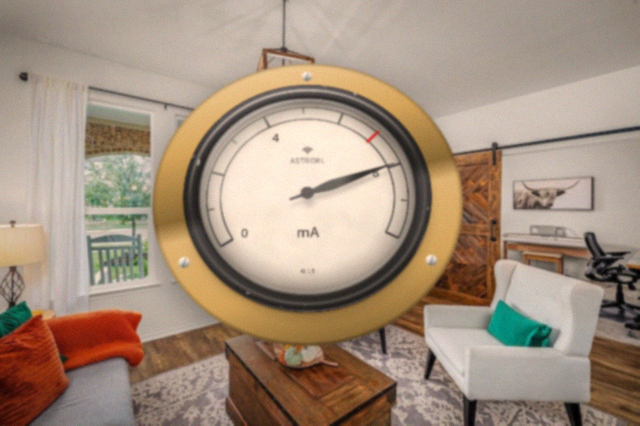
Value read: 8mA
